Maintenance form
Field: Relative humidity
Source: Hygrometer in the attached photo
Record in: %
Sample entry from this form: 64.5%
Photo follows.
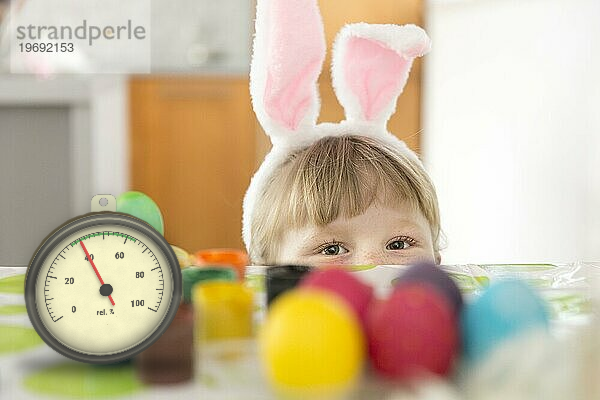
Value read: 40%
